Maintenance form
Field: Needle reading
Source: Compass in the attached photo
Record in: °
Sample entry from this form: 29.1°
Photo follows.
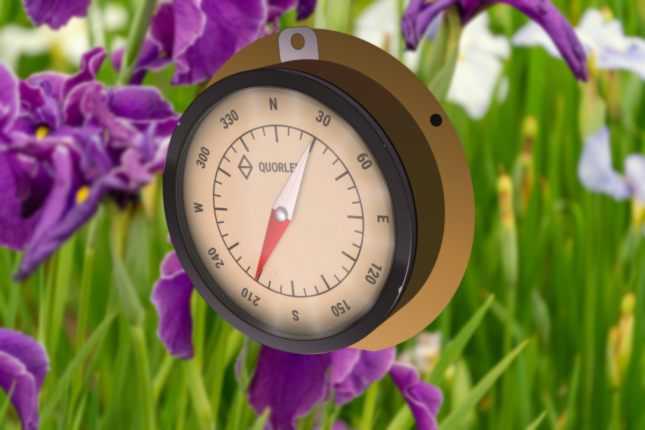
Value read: 210°
